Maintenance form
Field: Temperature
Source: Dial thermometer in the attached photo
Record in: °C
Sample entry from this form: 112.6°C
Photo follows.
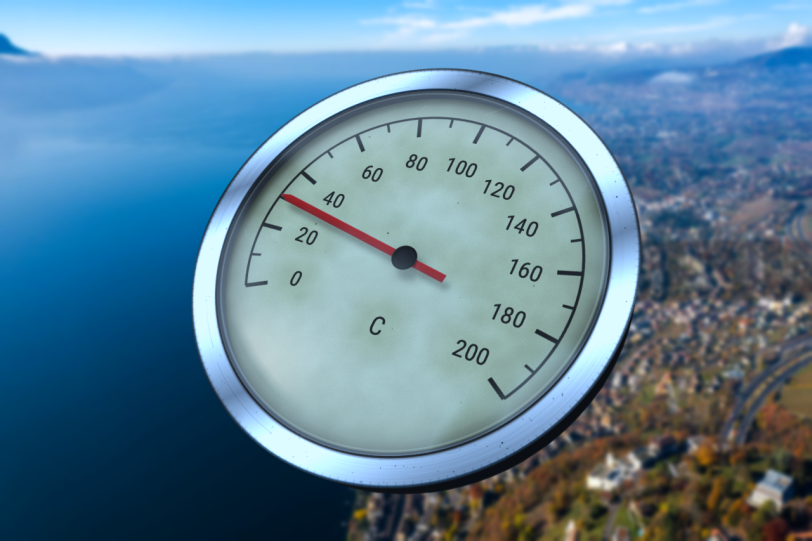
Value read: 30°C
